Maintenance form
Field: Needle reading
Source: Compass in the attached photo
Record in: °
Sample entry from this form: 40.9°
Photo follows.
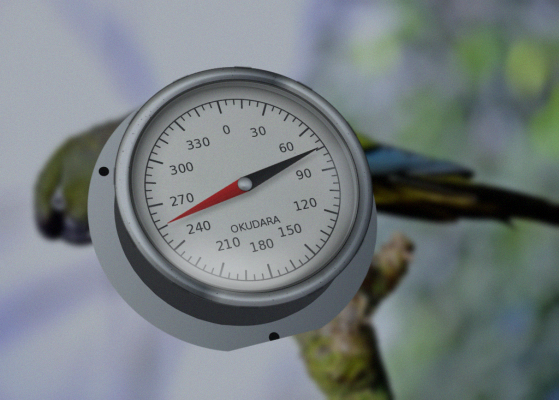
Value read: 255°
